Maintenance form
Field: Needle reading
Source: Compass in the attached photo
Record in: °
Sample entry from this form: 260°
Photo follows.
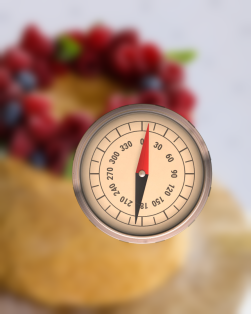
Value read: 7.5°
